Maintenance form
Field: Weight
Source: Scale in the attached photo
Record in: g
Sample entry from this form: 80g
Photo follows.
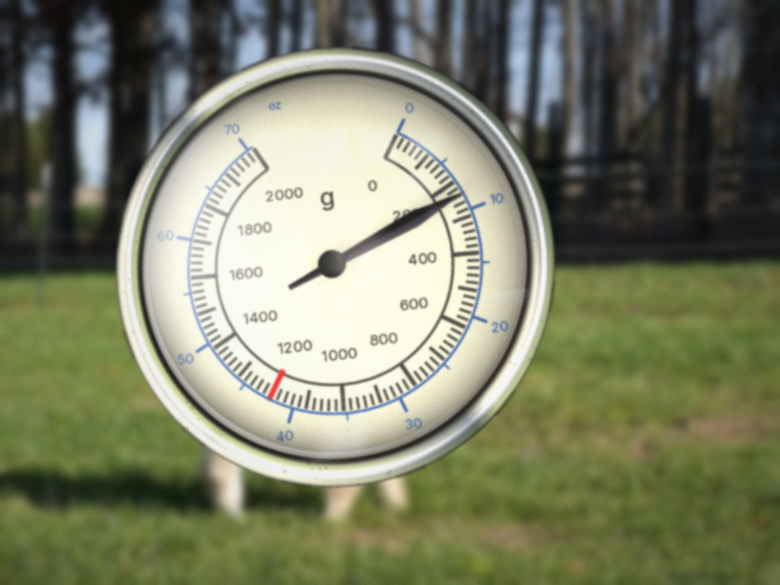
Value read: 240g
